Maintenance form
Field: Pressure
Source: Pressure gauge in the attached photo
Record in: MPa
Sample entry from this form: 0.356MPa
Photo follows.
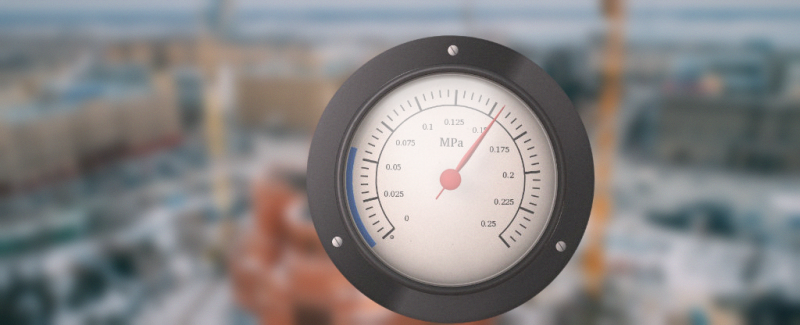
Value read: 0.155MPa
